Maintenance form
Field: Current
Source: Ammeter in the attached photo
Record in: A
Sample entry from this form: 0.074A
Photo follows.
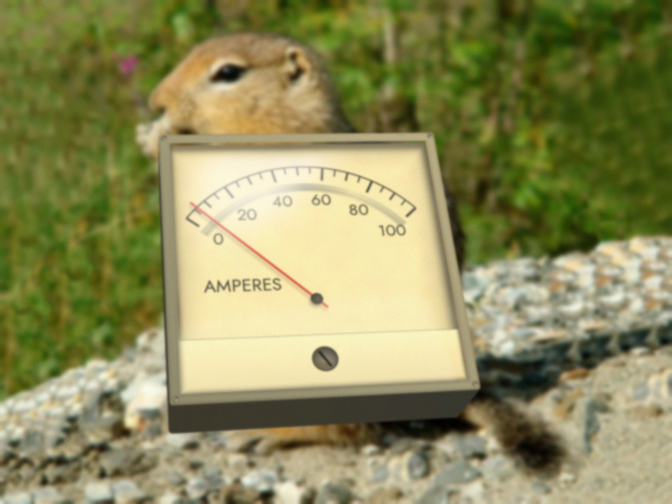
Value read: 5A
